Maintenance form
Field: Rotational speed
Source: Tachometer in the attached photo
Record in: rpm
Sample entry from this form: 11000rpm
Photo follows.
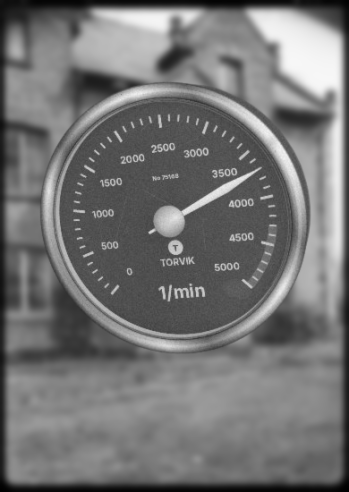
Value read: 3700rpm
